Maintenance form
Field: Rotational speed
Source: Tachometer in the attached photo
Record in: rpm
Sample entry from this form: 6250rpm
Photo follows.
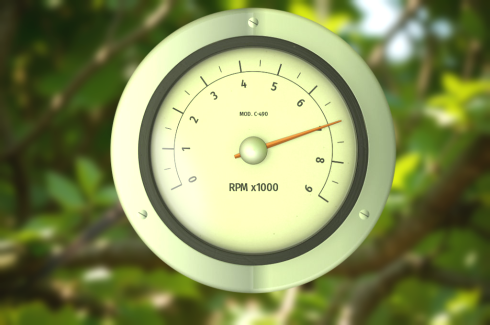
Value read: 7000rpm
